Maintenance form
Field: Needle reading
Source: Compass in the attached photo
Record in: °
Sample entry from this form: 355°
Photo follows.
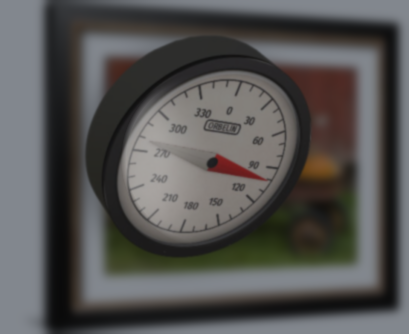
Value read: 100°
